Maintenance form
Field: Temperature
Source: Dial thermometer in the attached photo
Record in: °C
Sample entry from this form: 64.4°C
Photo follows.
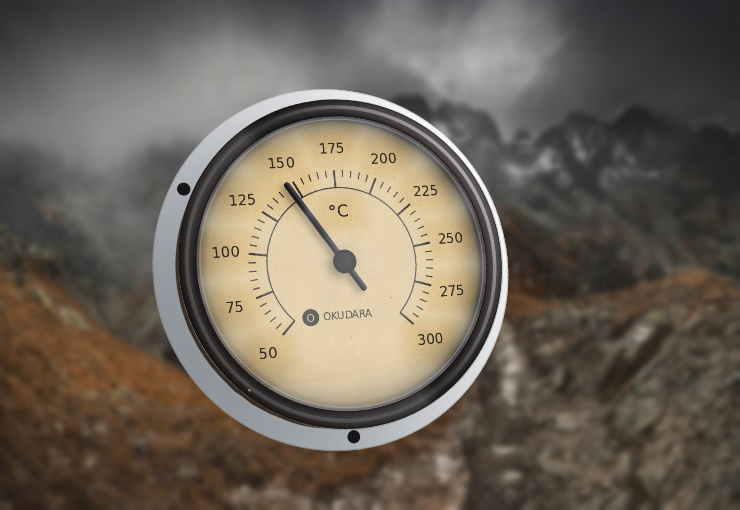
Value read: 145°C
